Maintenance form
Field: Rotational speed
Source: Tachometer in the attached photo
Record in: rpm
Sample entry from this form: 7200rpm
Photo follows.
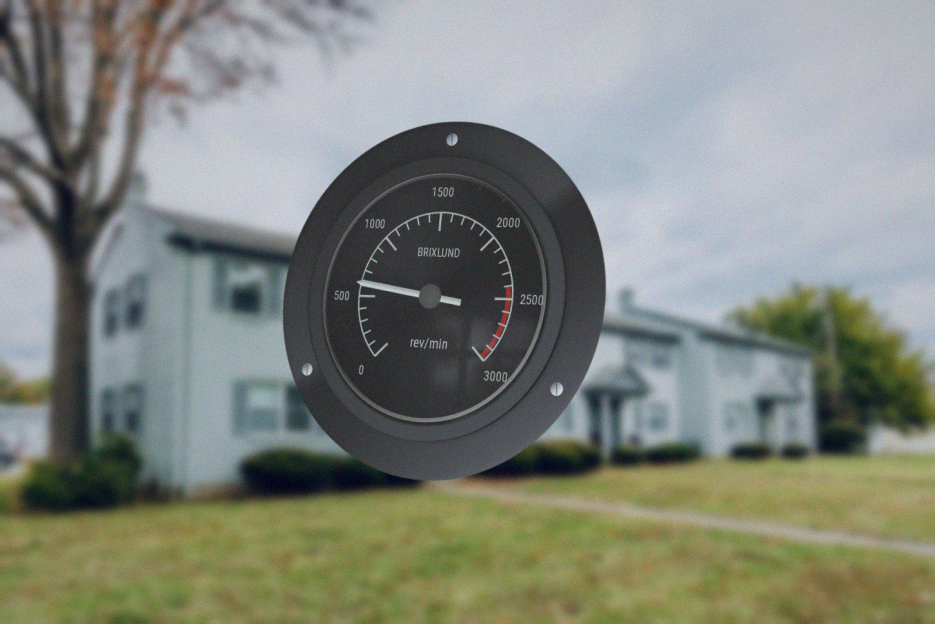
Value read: 600rpm
